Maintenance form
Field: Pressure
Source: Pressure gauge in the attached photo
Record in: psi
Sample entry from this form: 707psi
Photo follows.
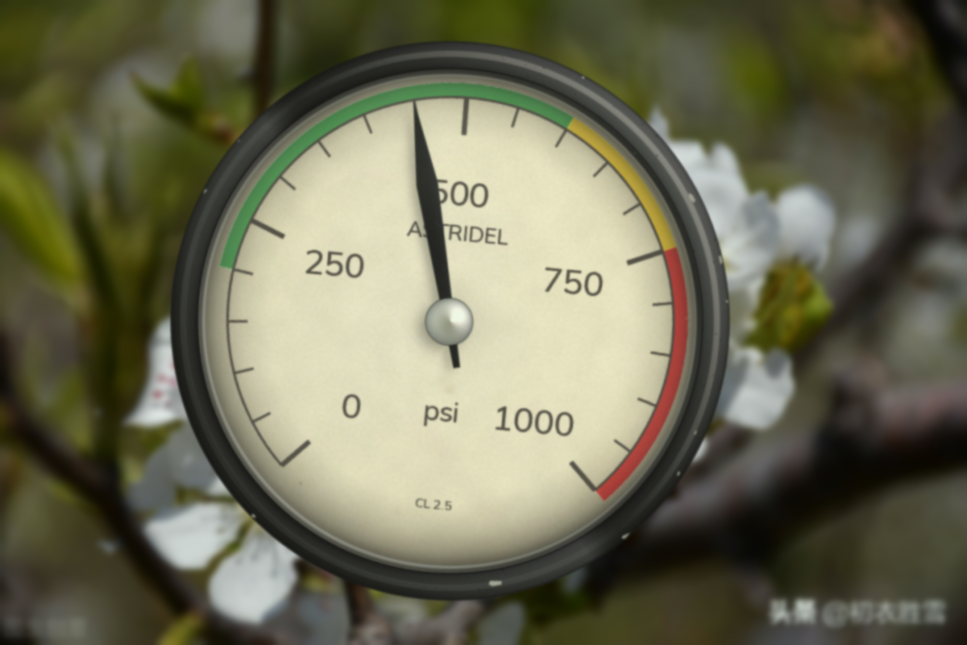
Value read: 450psi
